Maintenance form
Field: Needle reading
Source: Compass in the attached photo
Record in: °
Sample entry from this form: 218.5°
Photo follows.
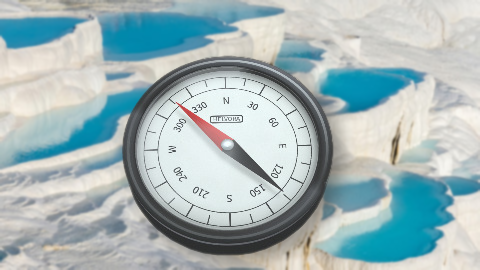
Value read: 315°
